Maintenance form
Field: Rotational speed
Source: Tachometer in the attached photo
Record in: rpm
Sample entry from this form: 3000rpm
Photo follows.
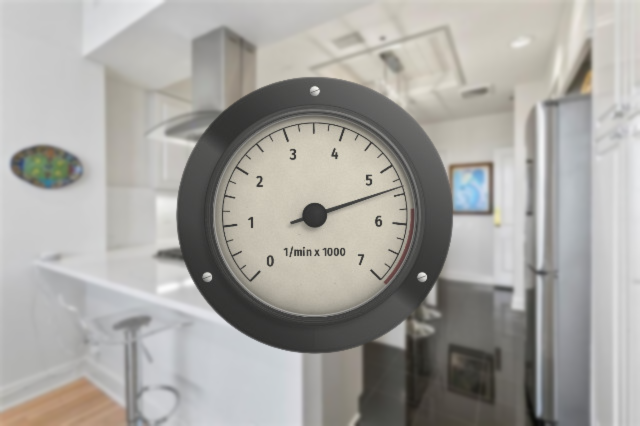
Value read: 5375rpm
